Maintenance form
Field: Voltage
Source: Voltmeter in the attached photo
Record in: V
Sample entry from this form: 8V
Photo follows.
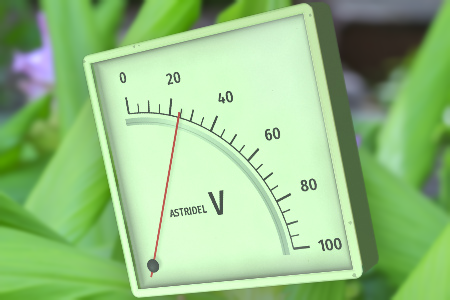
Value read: 25V
